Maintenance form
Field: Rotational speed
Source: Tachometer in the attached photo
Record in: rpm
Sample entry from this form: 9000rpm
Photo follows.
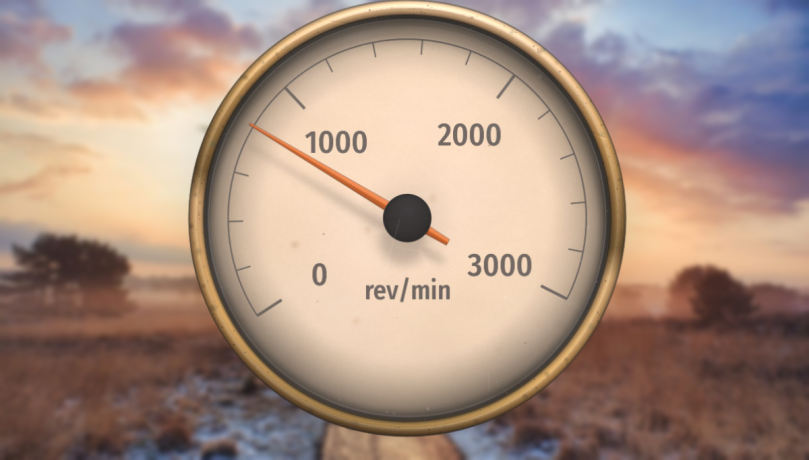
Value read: 800rpm
